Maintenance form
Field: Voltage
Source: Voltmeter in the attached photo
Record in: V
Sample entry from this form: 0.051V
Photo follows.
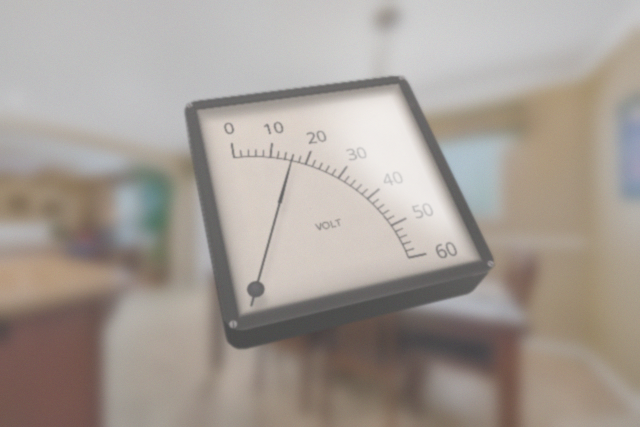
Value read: 16V
